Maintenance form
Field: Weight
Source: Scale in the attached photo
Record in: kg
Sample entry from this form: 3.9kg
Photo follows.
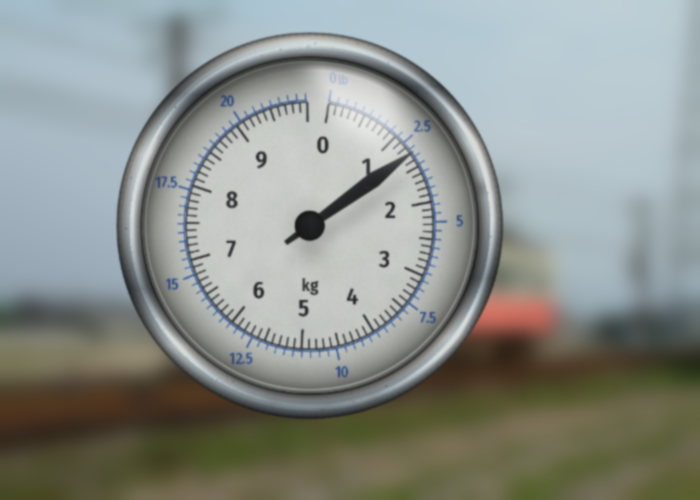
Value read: 1.3kg
